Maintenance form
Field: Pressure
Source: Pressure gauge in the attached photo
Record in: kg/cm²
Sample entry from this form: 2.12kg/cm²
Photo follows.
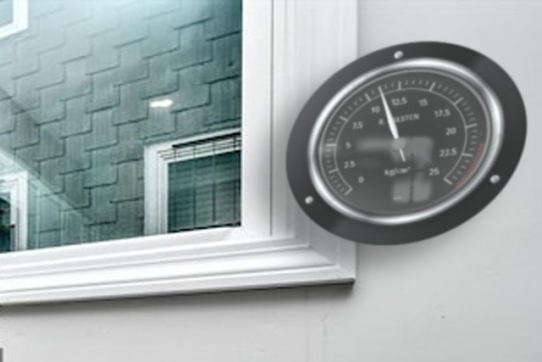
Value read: 11kg/cm²
